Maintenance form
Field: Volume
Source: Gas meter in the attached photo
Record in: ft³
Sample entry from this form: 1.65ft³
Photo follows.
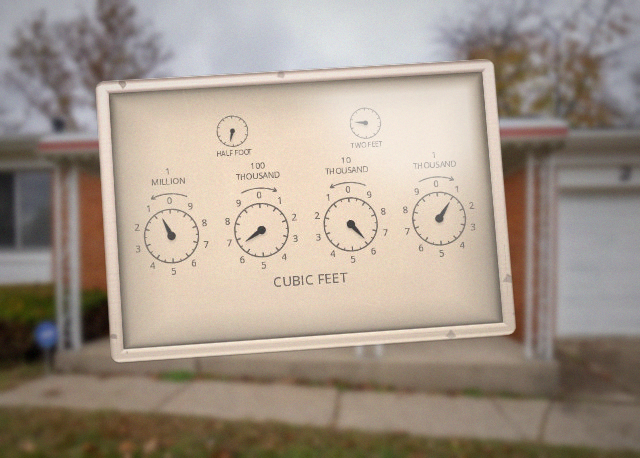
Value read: 66100ft³
